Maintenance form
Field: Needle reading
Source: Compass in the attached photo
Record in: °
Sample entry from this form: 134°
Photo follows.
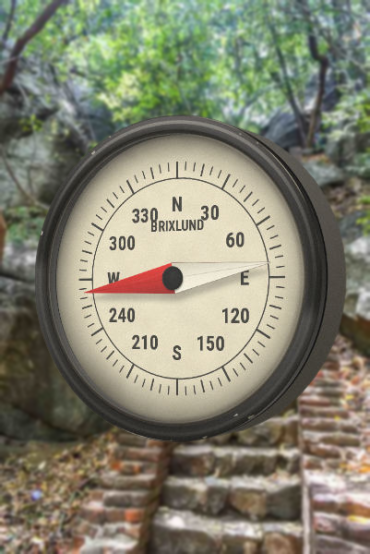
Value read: 262.5°
